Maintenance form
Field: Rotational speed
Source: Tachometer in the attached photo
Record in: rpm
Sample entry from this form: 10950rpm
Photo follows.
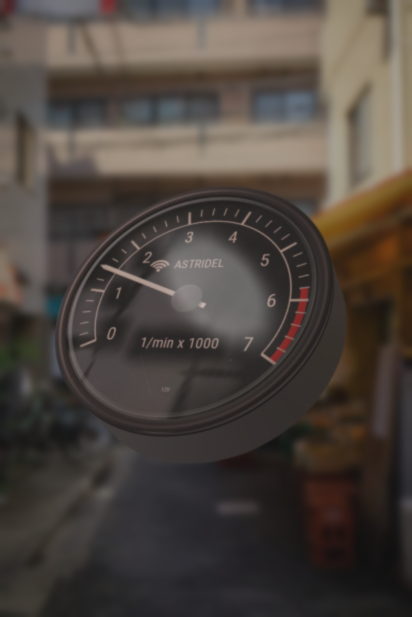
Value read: 1400rpm
